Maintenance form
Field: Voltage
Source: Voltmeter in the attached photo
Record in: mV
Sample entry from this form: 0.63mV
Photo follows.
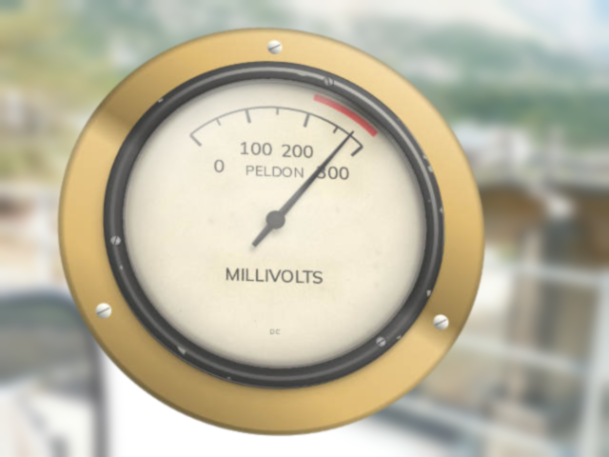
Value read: 275mV
